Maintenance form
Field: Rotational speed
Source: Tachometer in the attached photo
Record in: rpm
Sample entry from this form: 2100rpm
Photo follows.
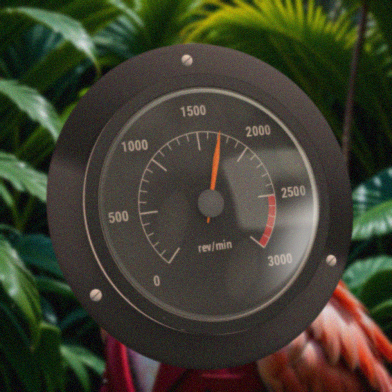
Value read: 1700rpm
